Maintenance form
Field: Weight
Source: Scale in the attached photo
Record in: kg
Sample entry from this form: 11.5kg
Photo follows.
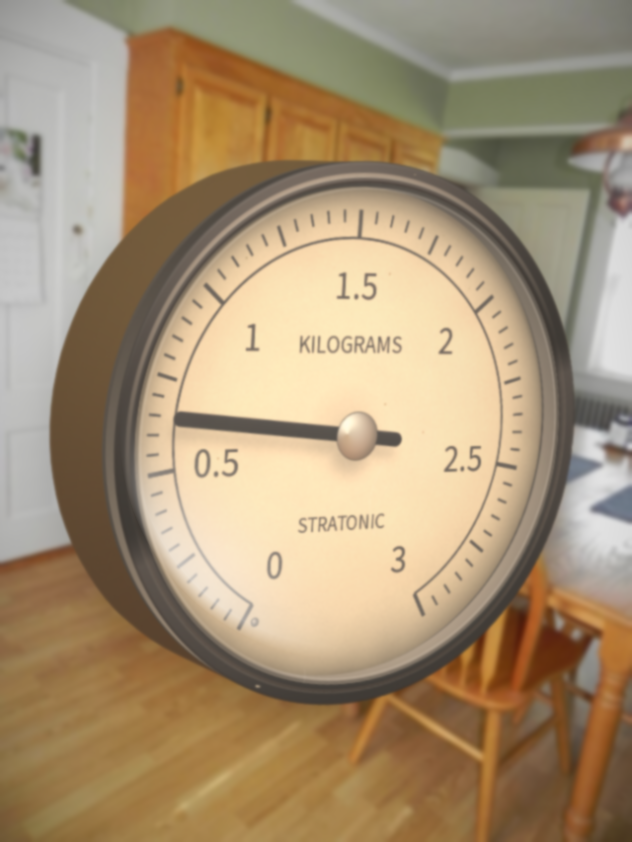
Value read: 0.65kg
